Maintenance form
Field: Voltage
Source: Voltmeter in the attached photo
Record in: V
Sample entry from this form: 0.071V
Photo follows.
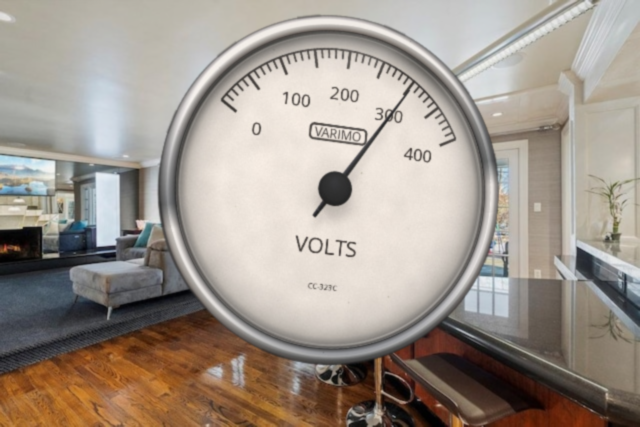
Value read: 300V
